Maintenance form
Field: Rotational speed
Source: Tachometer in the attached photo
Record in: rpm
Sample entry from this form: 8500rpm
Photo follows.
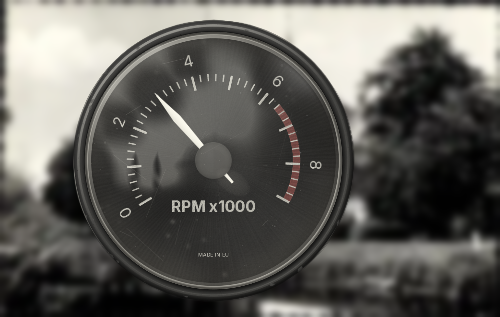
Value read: 3000rpm
